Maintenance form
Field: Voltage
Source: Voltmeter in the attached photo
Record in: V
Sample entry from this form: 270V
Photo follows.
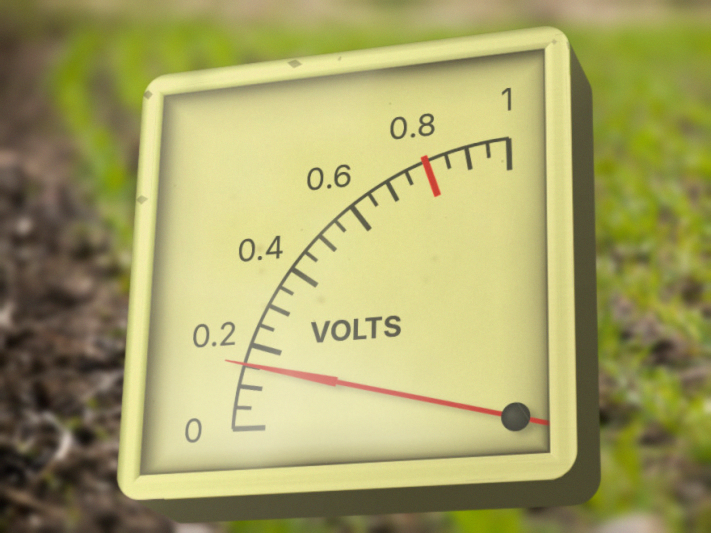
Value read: 0.15V
